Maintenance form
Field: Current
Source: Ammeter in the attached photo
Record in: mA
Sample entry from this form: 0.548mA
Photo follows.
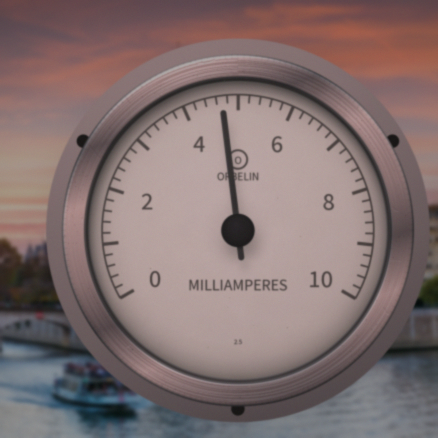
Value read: 4.7mA
